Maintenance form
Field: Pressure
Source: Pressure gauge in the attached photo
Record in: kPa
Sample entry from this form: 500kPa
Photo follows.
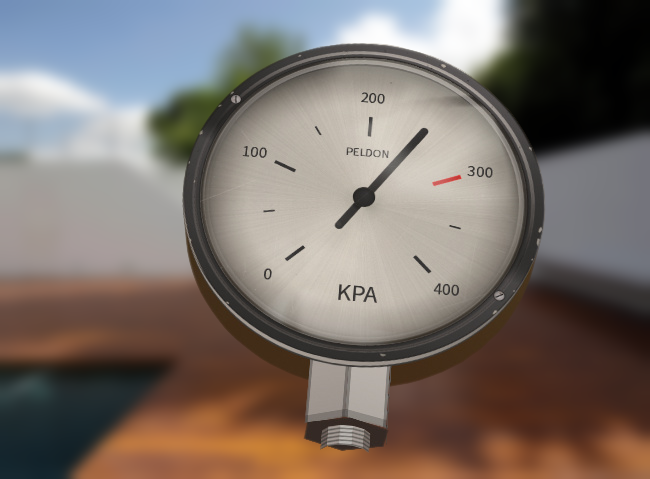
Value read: 250kPa
